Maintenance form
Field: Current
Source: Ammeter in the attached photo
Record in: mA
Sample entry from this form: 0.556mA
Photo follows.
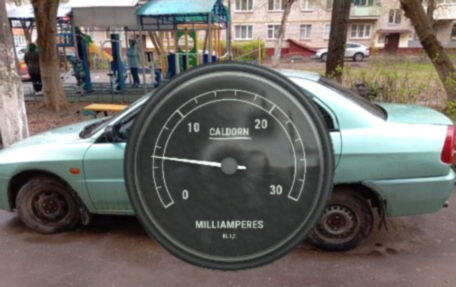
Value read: 5mA
